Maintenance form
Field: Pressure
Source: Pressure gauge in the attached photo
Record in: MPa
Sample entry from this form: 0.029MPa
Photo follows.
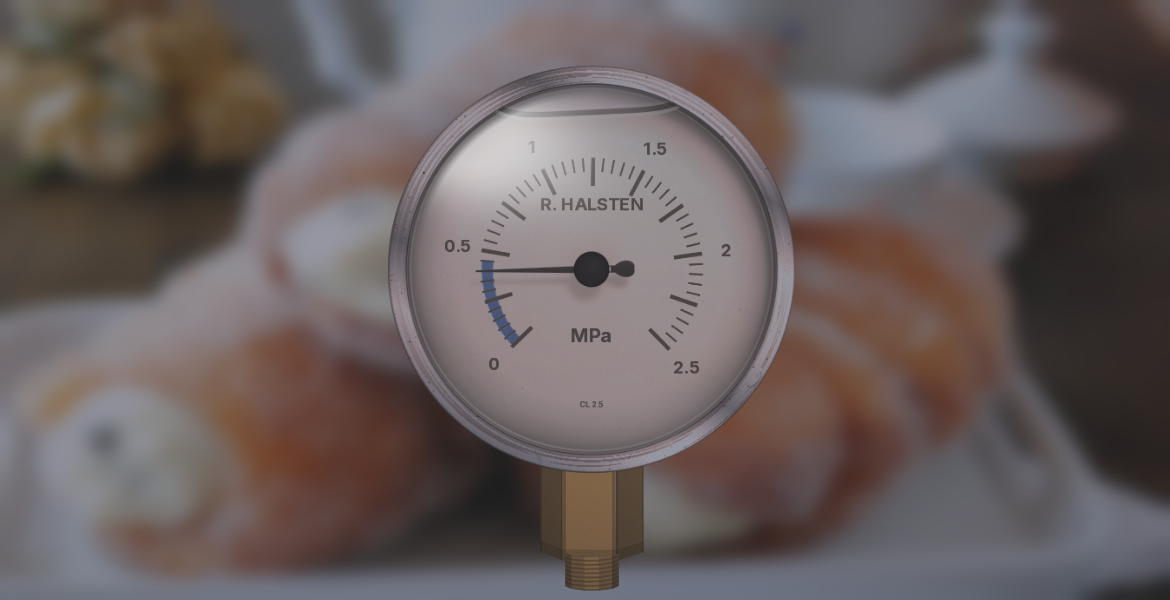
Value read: 0.4MPa
